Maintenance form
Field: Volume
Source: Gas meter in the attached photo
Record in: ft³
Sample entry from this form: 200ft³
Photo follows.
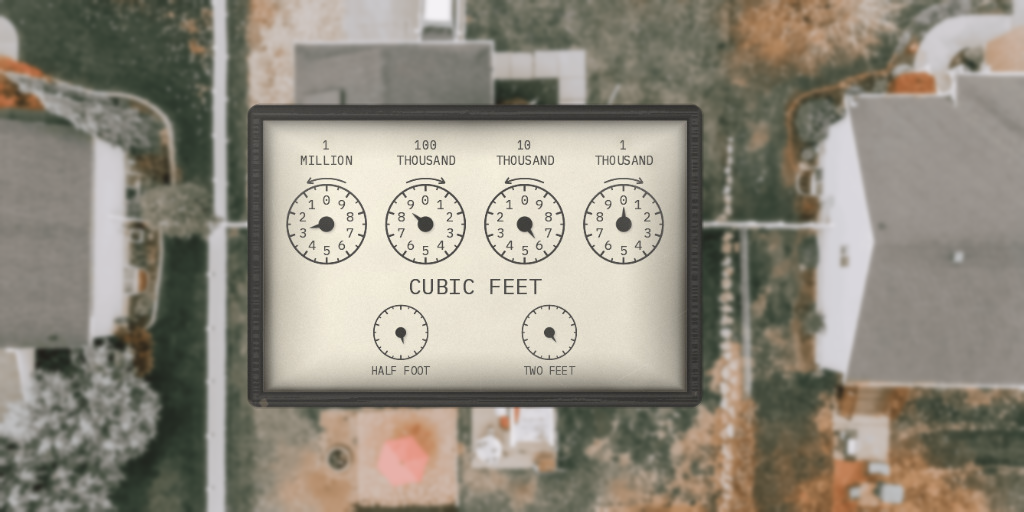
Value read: 286000ft³
